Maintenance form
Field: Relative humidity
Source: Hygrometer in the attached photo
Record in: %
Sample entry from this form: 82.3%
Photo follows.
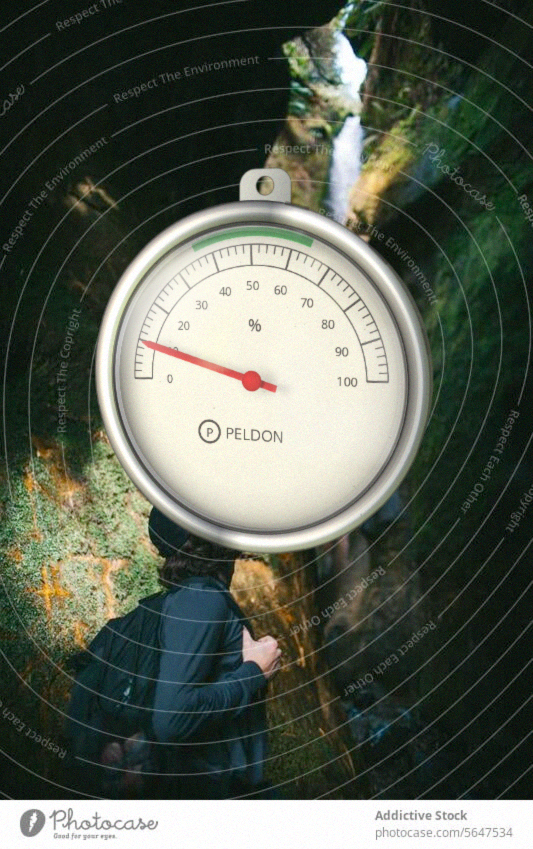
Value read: 10%
